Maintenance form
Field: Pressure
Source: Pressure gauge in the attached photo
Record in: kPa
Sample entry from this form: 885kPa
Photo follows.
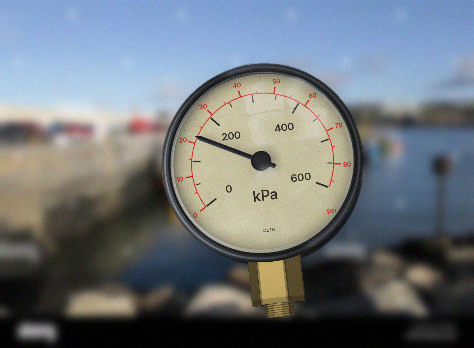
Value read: 150kPa
